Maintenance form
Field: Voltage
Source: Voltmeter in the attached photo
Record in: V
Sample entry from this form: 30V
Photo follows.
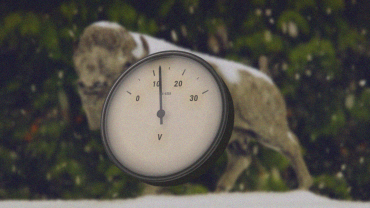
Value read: 12.5V
